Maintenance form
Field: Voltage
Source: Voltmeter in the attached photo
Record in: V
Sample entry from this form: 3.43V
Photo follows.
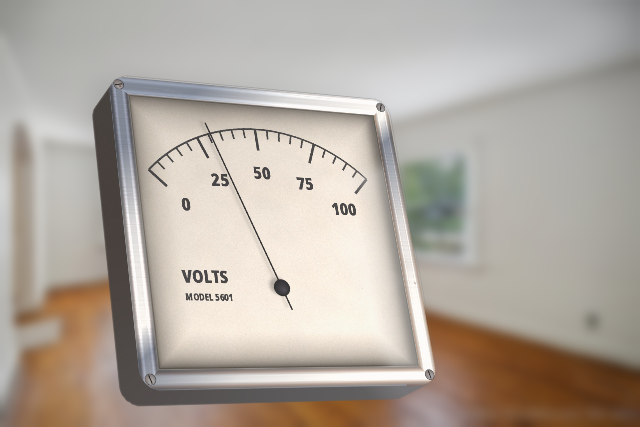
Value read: 30V
